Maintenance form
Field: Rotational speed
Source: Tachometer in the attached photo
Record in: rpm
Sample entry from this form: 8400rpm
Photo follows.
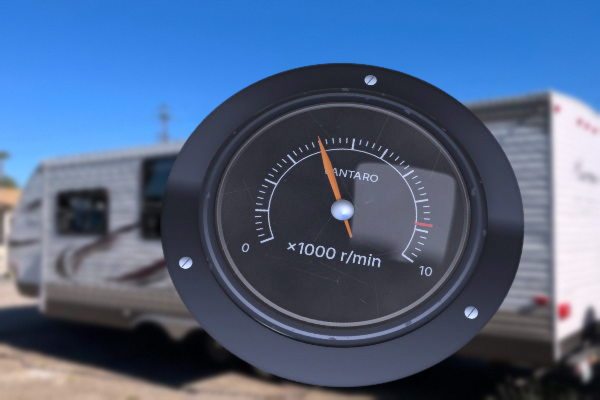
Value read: 4000rpm
